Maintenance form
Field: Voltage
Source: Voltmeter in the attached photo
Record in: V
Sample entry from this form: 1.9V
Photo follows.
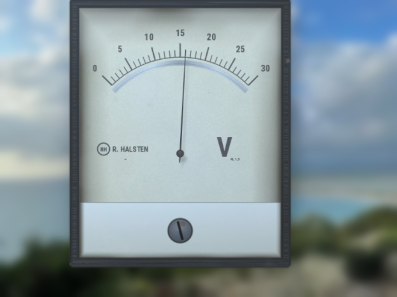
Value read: 16V
